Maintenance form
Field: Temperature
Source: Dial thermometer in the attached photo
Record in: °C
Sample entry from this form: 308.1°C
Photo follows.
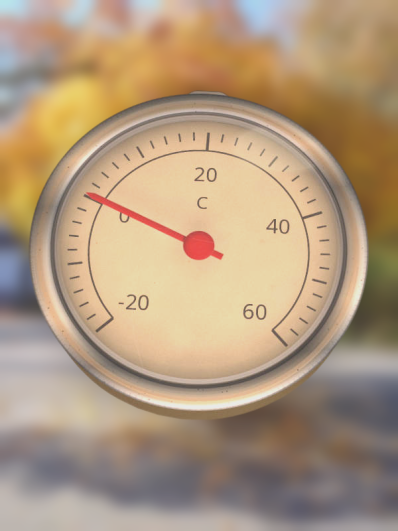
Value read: 0°C
